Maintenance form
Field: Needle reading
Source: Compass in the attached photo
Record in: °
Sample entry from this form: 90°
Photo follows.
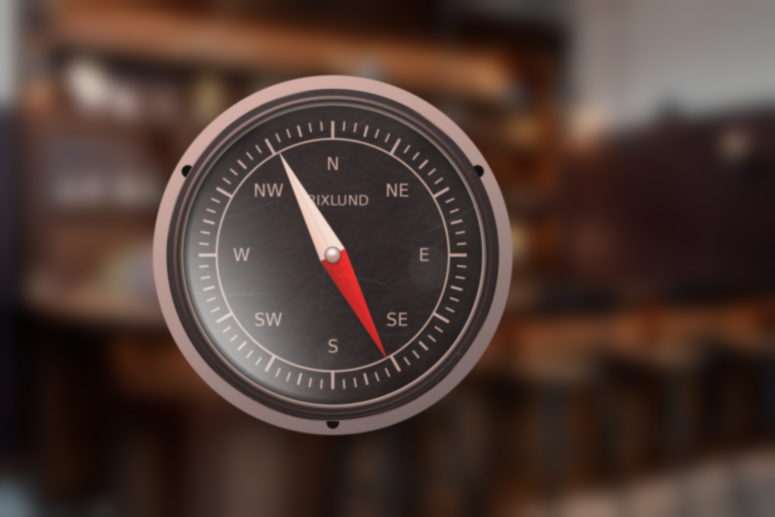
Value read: 152.5°
